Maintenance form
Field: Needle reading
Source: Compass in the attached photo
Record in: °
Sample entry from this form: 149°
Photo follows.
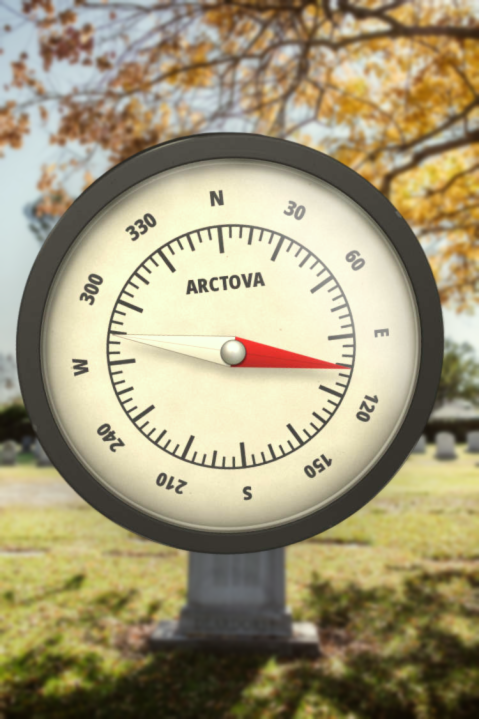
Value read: 105°
